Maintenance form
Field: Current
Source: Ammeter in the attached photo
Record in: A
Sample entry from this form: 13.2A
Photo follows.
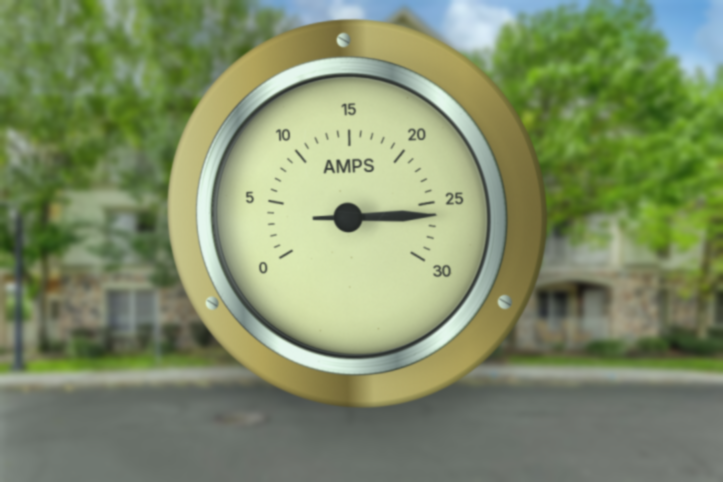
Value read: 26A
